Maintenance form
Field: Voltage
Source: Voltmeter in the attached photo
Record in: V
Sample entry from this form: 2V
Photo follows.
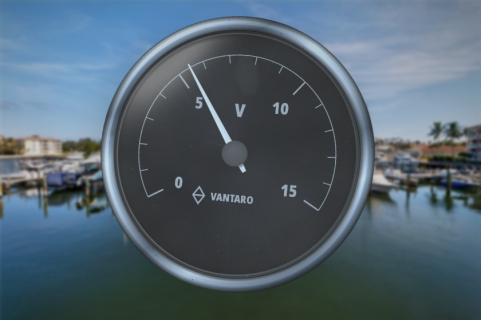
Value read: 5.5V
